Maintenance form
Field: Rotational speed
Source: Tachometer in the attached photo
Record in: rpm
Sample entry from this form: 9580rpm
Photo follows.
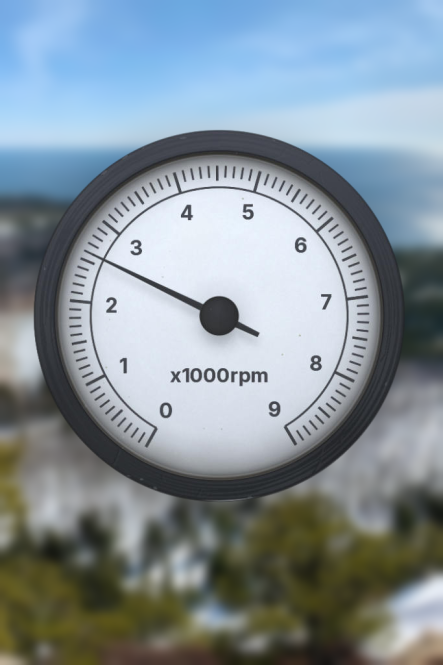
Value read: 2600rpm
